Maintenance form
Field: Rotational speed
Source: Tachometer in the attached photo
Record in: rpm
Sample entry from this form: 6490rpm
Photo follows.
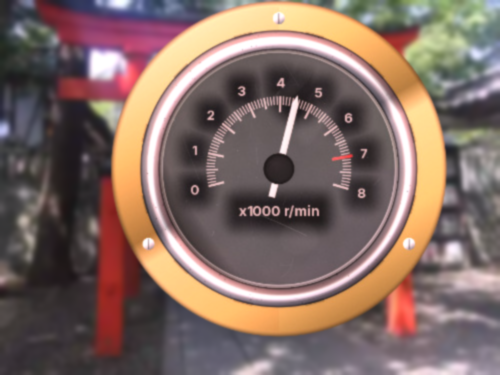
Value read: 4500rpm
